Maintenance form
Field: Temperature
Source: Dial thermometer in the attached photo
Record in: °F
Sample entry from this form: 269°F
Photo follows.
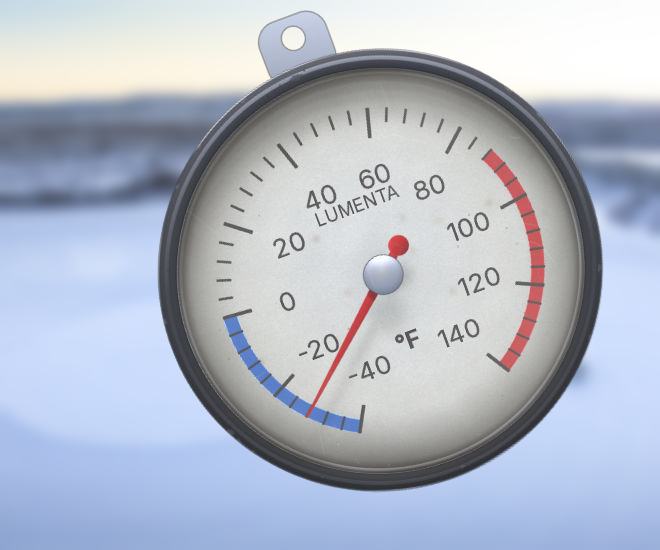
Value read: -28°F
